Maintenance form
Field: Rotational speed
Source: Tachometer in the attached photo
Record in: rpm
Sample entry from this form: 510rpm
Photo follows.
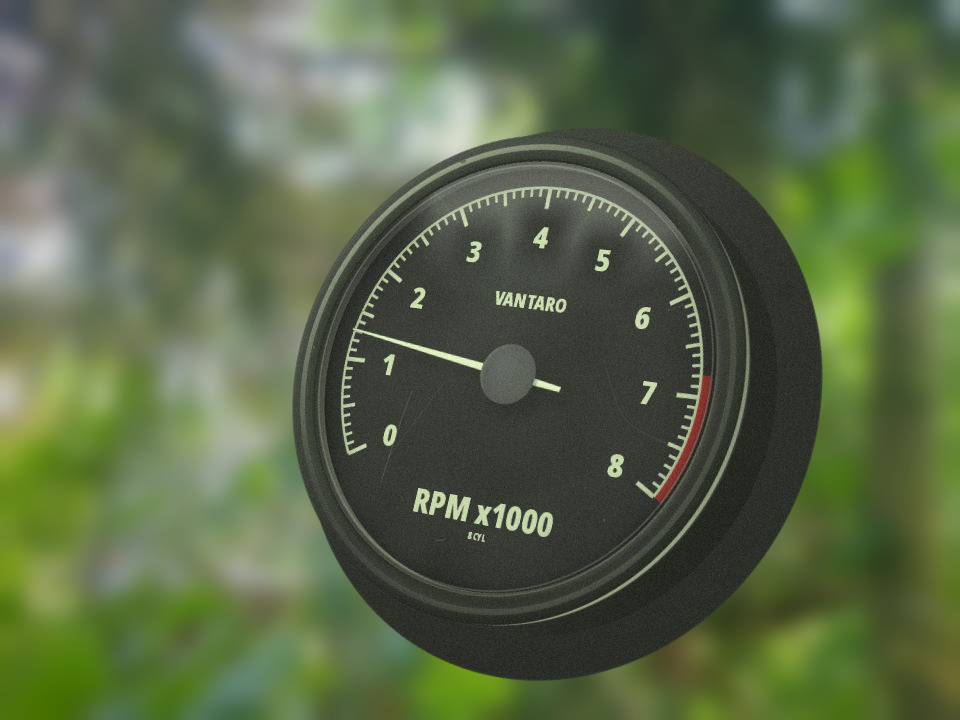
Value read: 1300rpm
